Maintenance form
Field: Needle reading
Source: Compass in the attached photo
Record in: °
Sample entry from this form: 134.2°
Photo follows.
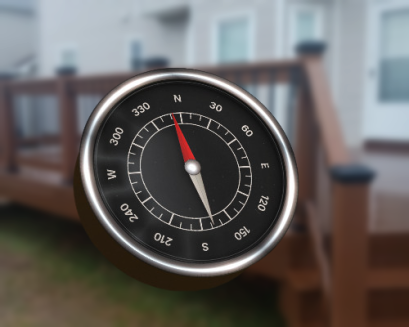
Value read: 350°
